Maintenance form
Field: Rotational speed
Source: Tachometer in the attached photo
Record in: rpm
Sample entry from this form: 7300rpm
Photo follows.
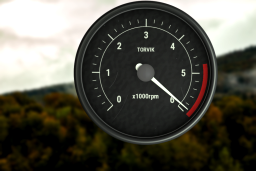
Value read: 5900rpm
